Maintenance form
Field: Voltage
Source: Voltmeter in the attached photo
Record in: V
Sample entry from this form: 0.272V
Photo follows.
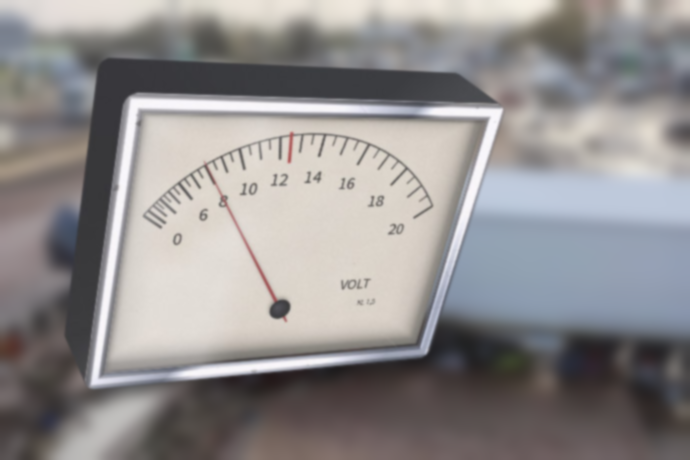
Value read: 8V
